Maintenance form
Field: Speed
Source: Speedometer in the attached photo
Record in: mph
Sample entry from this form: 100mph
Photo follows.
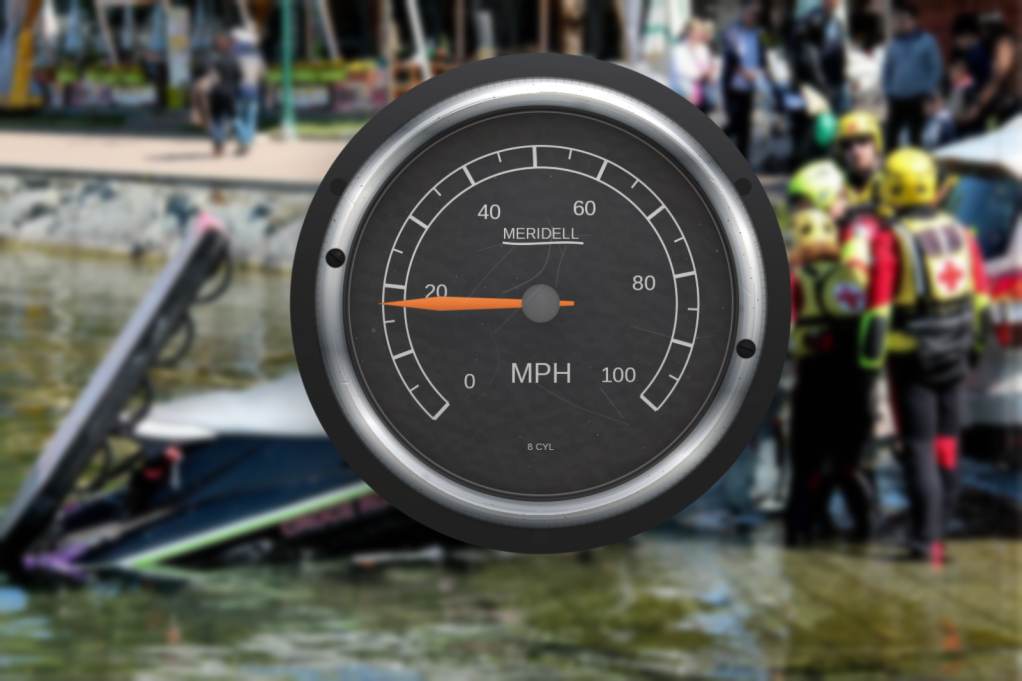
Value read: 17.5mph
